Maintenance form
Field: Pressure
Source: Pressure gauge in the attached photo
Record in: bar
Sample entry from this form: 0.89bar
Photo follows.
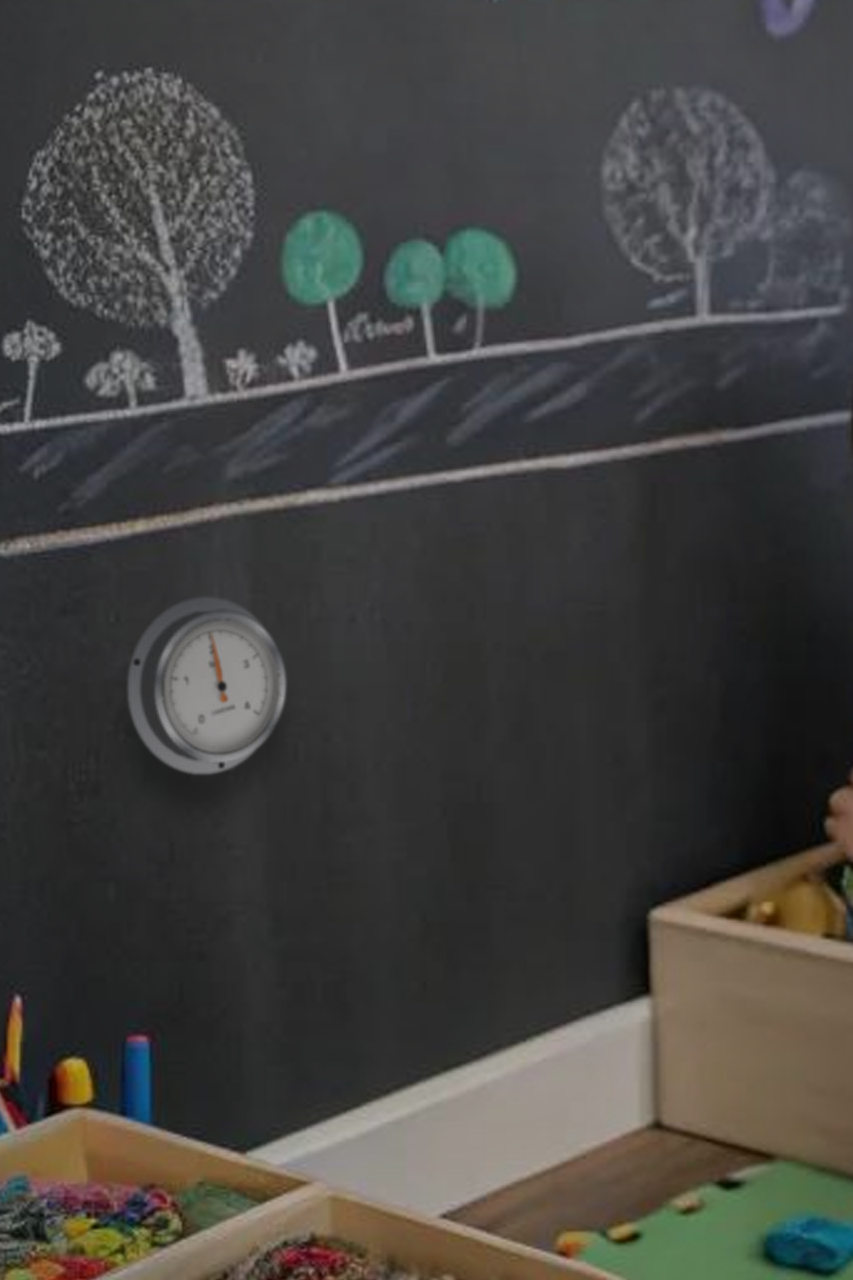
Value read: 2bar
